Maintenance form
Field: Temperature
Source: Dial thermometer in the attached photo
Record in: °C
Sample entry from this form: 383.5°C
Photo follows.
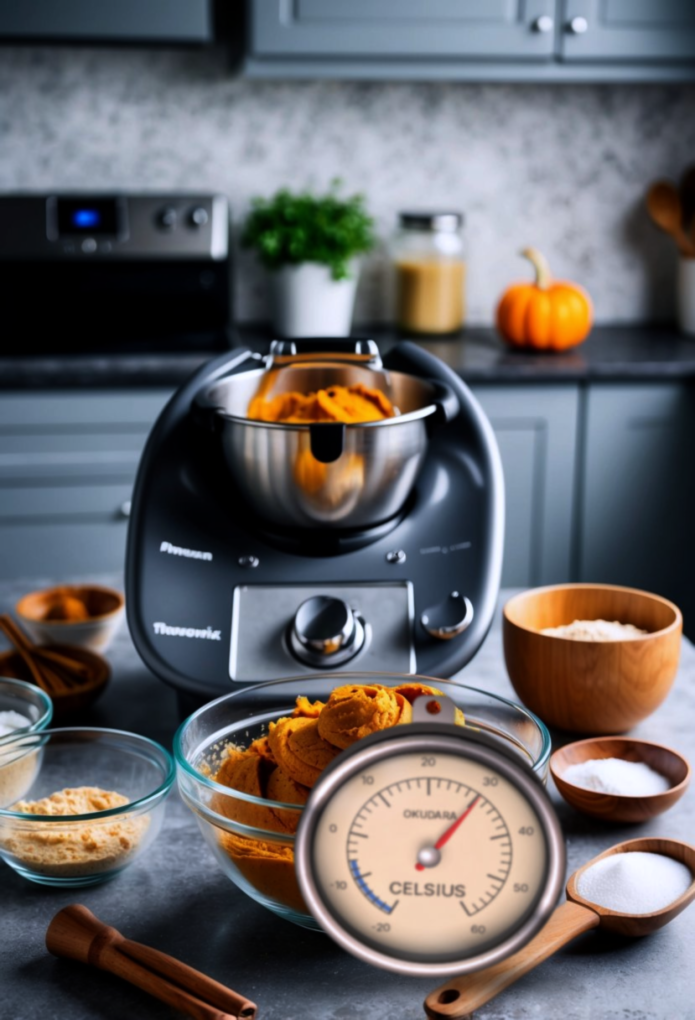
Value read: 30°C
